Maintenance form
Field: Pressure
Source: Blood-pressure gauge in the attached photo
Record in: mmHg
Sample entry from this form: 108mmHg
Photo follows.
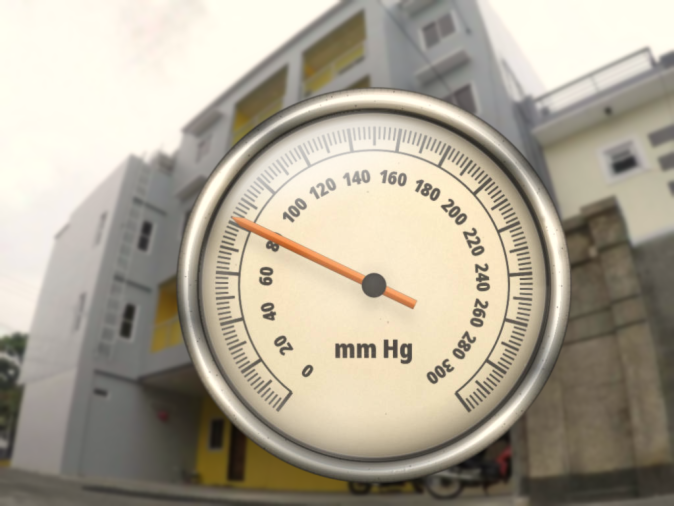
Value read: 82mmHg
